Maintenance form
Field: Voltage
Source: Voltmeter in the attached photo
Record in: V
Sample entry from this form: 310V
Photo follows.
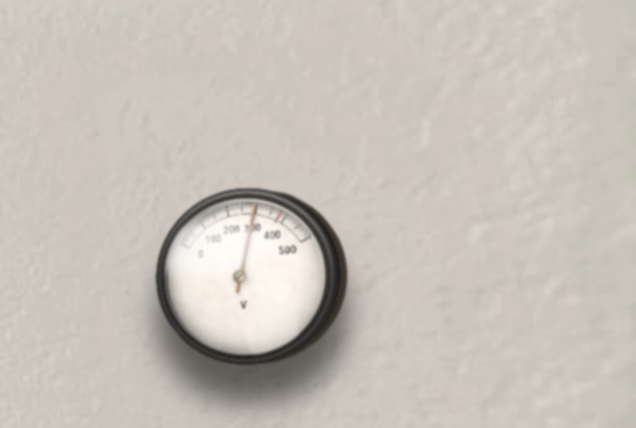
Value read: 300V
